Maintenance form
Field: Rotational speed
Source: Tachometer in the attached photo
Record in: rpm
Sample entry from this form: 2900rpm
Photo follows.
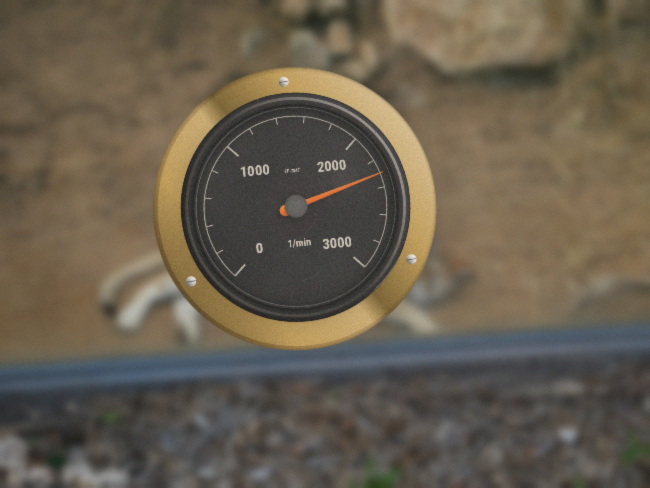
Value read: 2300rpm
